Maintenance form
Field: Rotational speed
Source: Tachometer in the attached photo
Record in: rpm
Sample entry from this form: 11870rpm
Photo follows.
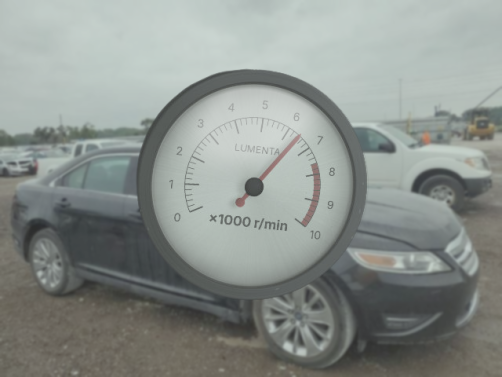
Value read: 6400rpm
